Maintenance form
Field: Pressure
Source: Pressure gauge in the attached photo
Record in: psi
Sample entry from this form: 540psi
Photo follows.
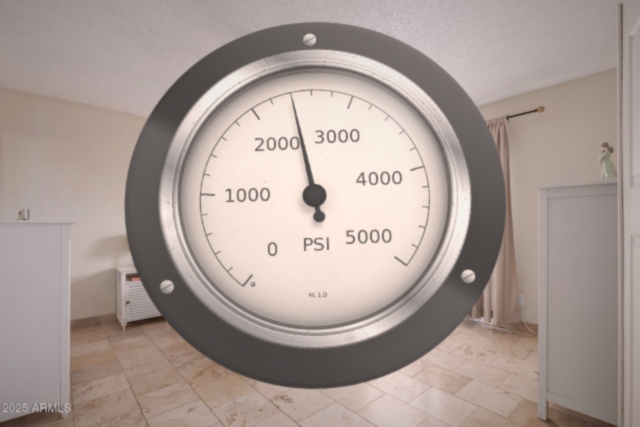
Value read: 2400psi
